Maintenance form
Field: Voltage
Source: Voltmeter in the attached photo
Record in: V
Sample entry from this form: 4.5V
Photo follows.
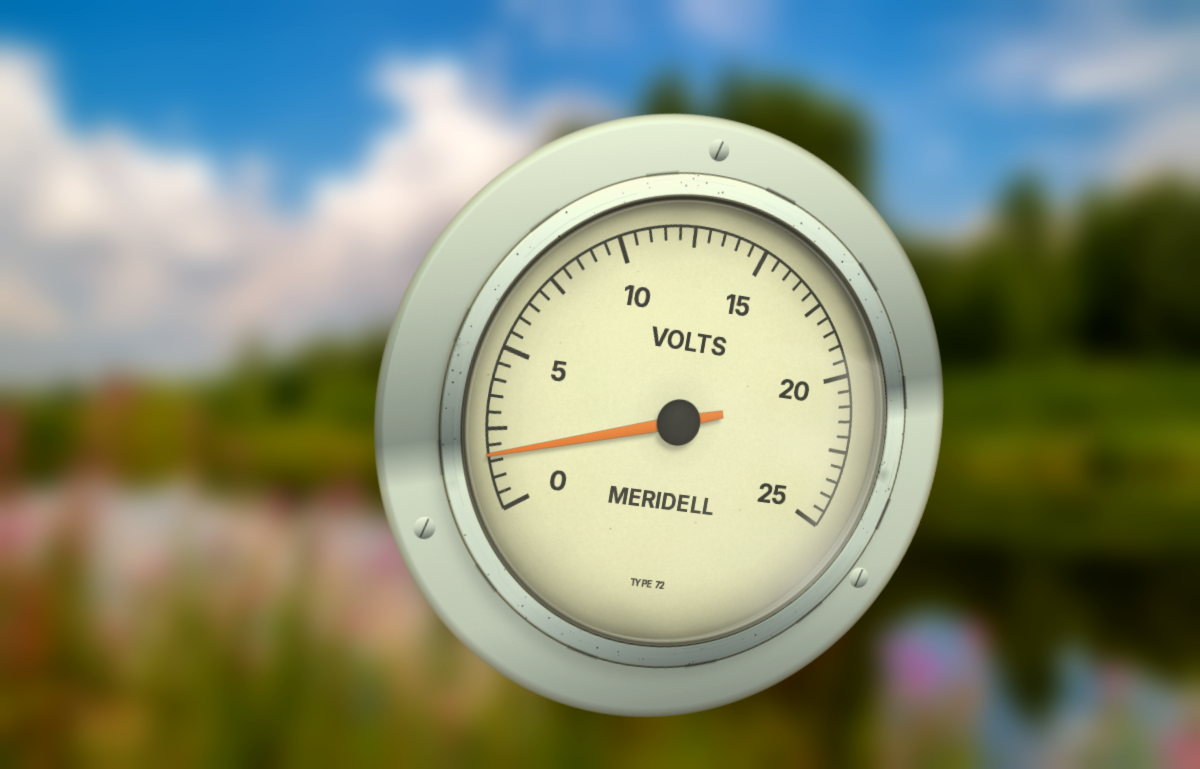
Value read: 1.75V
